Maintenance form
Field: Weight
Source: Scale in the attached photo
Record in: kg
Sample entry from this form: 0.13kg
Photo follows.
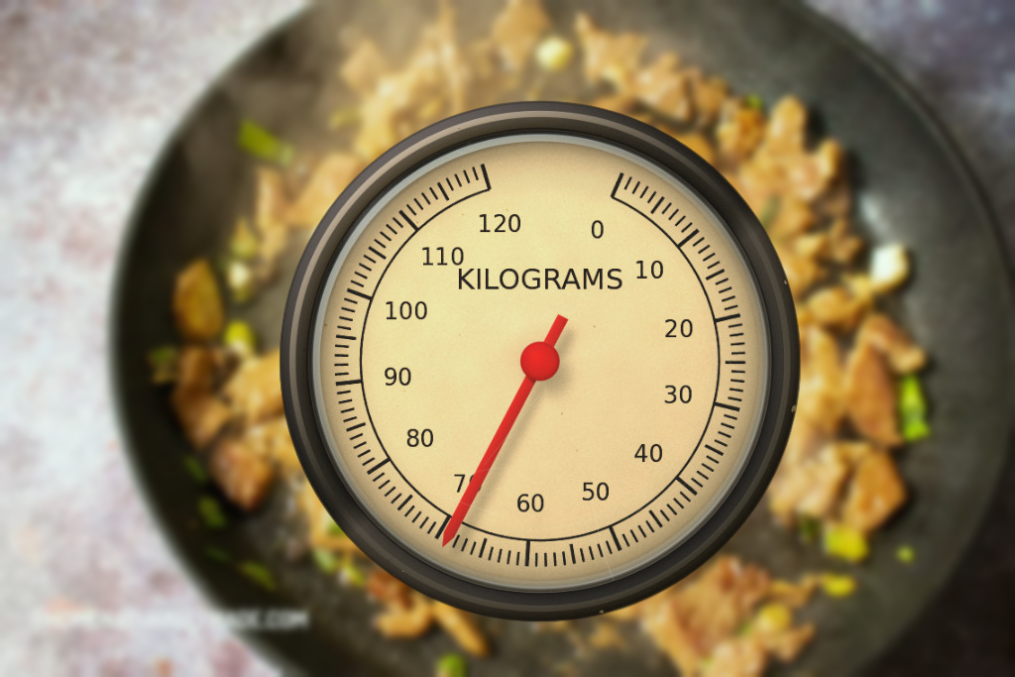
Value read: 69kg
